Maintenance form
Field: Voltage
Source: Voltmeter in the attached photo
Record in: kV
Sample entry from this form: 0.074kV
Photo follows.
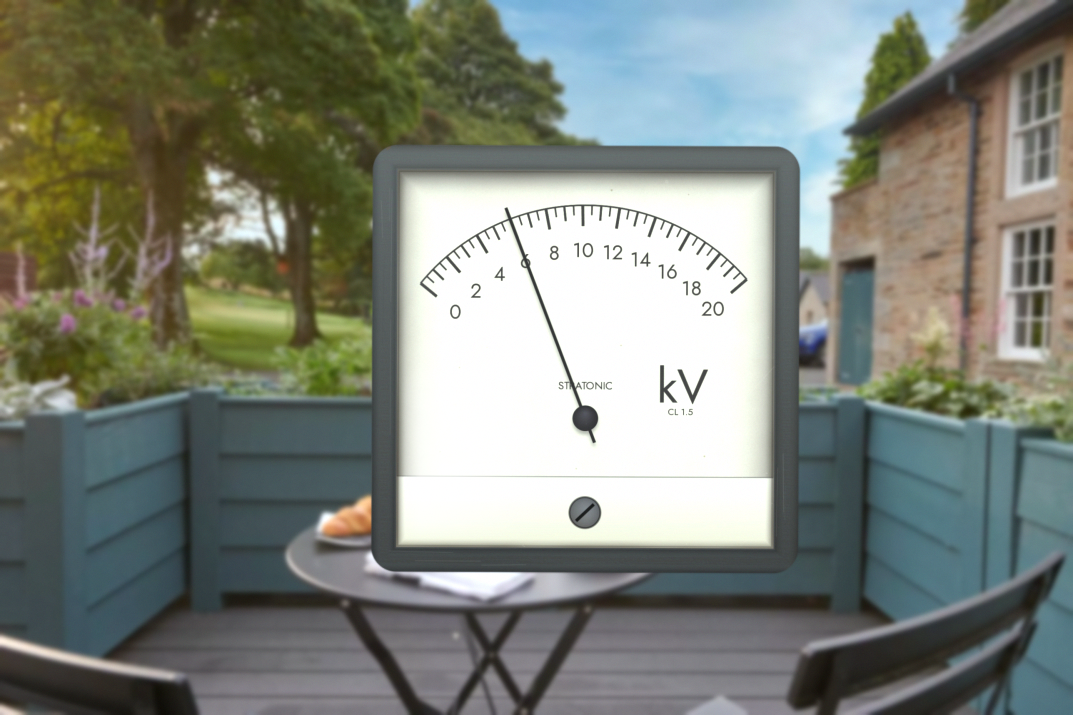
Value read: 6kV
